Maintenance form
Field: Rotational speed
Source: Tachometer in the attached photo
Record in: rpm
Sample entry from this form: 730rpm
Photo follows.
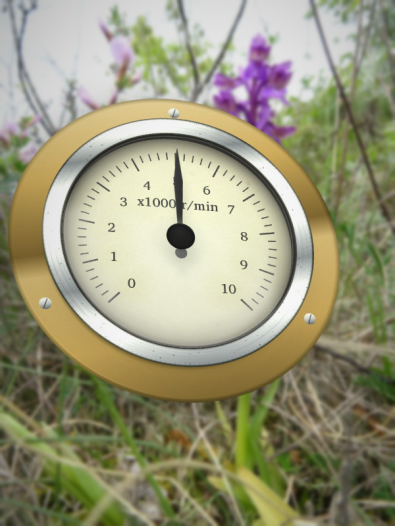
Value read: 5000rpm
